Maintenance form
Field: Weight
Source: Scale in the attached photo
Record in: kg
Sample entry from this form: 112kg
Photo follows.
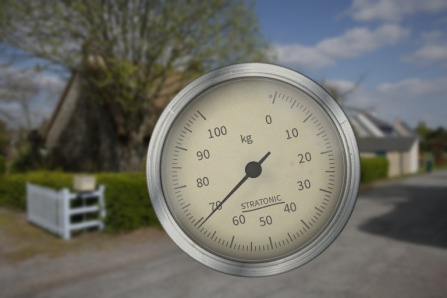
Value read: 69kg
